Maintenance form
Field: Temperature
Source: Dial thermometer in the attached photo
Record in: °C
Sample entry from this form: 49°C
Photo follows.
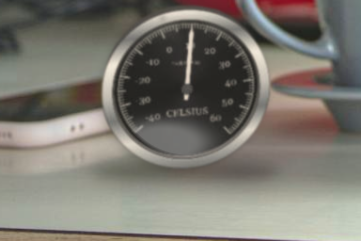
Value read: 10°C
